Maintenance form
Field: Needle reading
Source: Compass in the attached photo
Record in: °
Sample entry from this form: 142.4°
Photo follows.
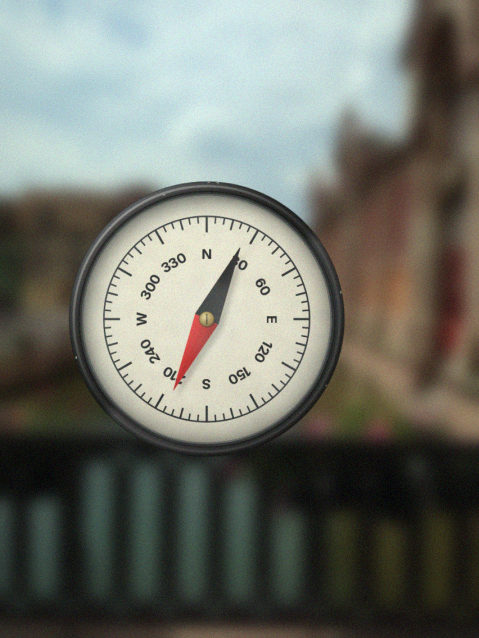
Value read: 205°
